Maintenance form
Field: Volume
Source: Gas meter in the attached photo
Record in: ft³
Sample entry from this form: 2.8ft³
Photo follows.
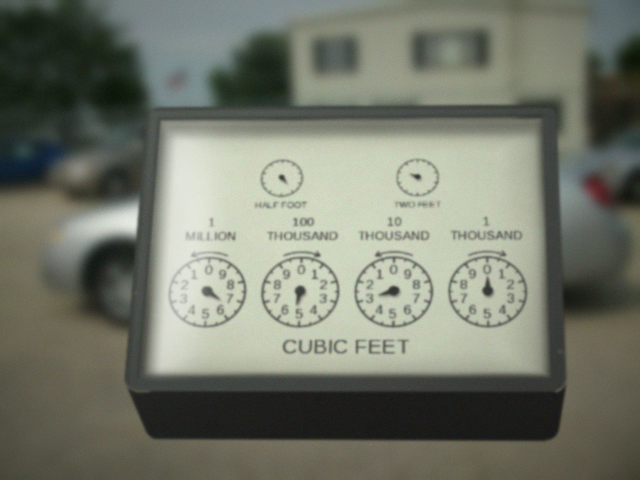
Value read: 653000ft³
